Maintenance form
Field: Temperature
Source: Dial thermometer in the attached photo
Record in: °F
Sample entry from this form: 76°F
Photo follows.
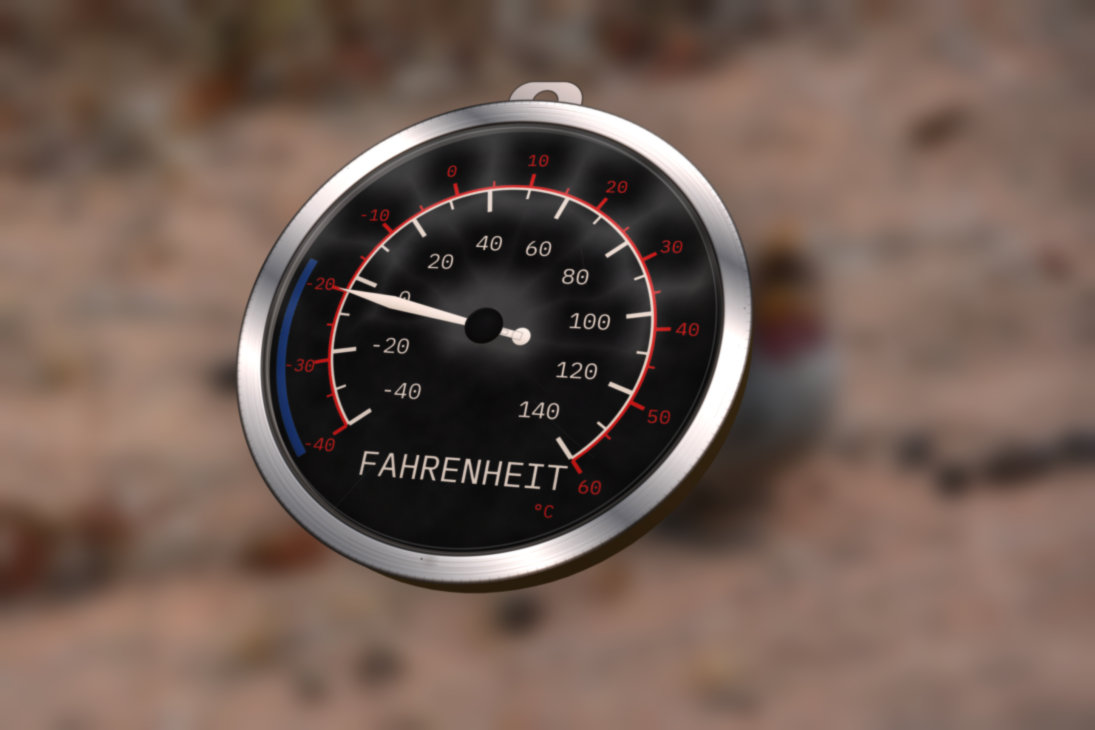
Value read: -5°F
